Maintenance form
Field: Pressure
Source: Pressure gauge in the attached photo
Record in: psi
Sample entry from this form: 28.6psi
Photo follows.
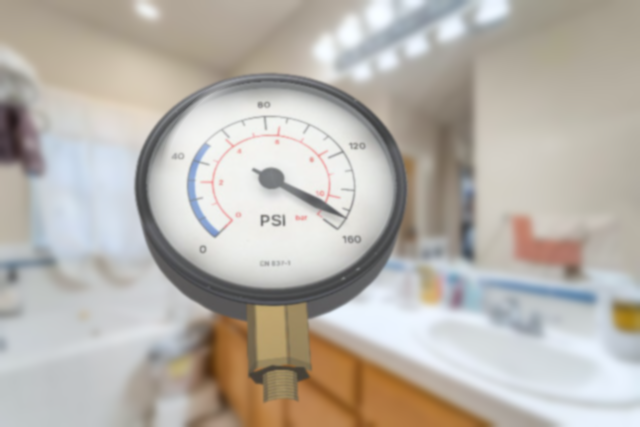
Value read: 155psi
